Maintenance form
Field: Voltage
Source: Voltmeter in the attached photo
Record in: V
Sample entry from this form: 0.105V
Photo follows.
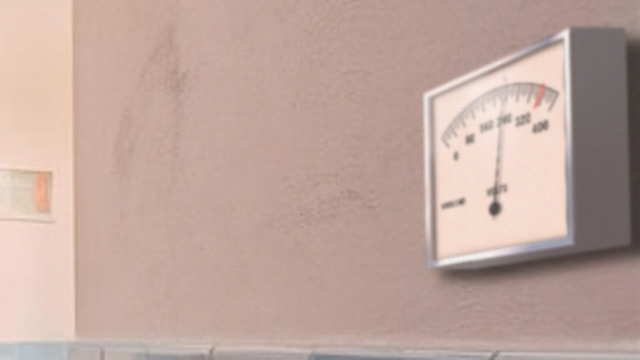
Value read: 240V
